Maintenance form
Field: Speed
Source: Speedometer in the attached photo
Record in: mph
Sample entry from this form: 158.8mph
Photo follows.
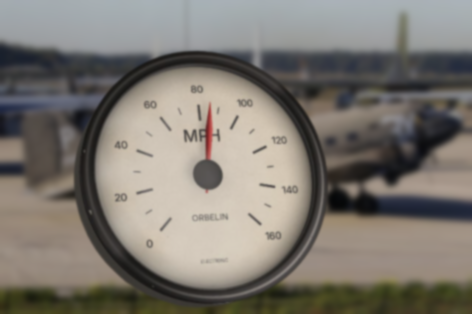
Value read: 85mph
